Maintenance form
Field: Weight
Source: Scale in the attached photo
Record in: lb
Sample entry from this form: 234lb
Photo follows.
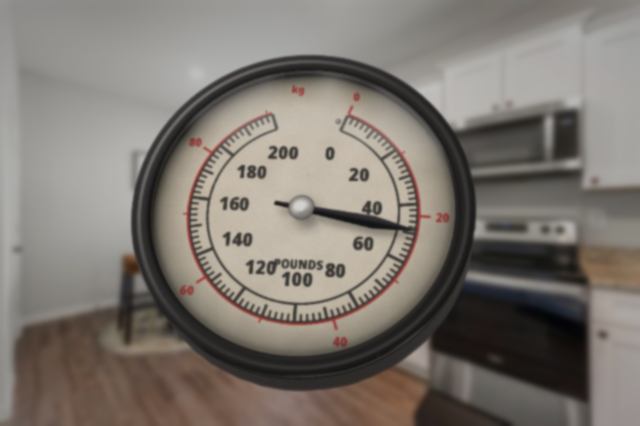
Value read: 50lb
